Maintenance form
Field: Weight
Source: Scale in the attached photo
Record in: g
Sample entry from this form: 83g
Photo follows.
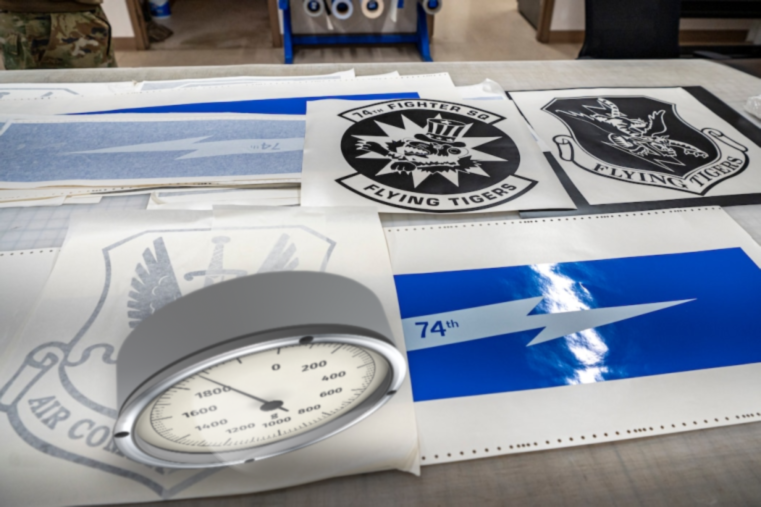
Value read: 1900g
